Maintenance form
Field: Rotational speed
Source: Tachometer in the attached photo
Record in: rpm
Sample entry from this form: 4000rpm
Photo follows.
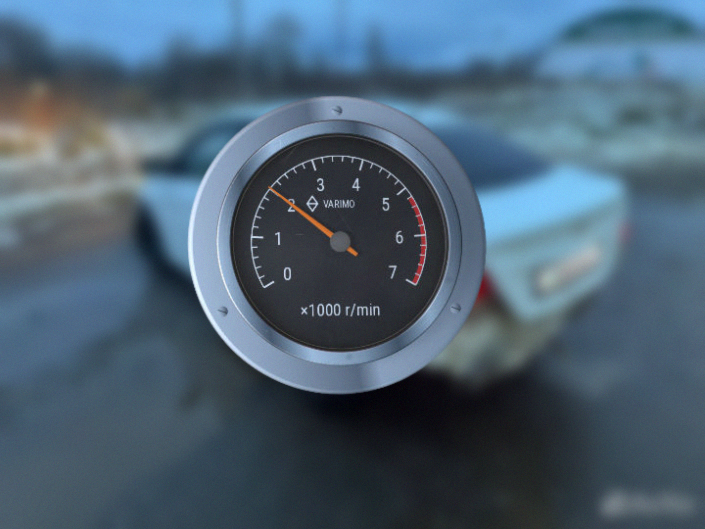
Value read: 2000rpm
